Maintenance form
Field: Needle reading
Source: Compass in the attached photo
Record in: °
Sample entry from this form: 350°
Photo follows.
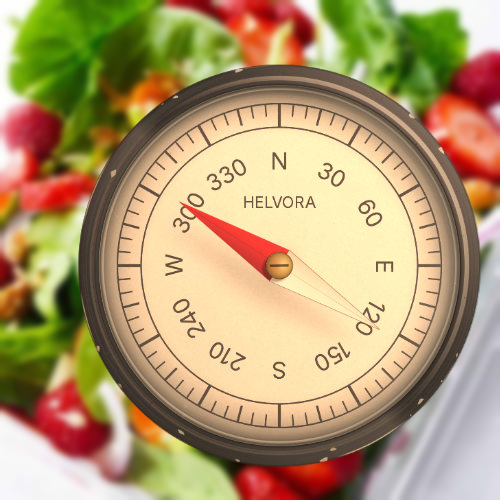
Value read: 302.5°
